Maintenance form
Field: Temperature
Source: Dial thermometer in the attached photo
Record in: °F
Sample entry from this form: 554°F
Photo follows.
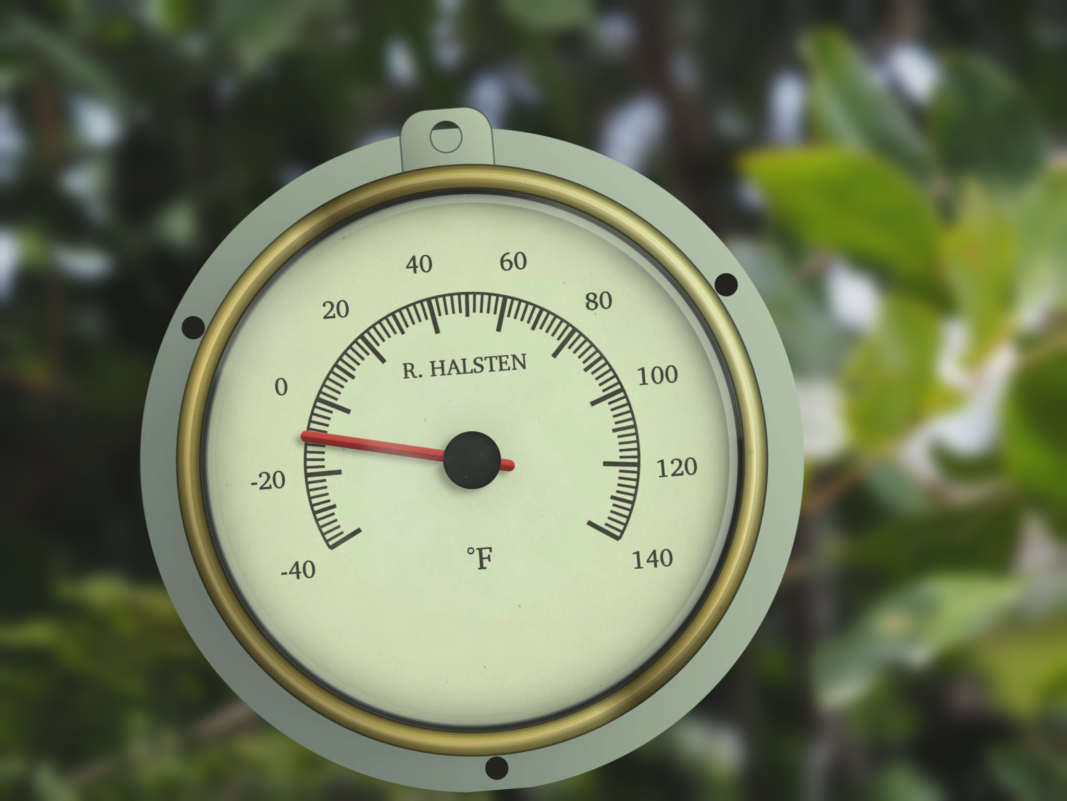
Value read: -10°F
